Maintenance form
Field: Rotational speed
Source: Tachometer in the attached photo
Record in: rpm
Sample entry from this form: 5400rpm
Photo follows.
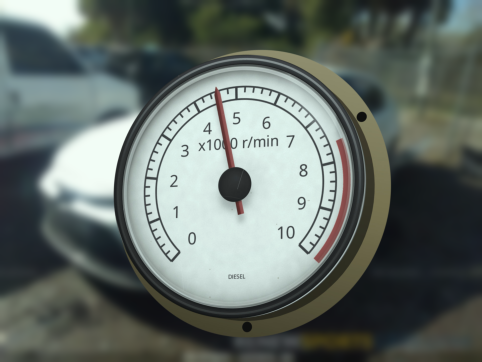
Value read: 4600rpm
